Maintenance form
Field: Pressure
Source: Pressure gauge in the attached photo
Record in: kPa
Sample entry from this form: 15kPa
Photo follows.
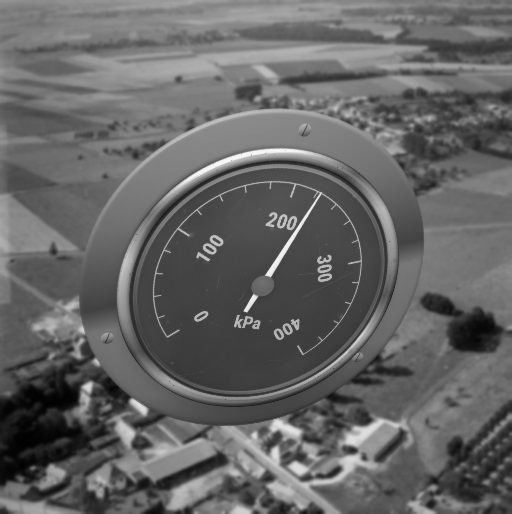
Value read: 220kPa
